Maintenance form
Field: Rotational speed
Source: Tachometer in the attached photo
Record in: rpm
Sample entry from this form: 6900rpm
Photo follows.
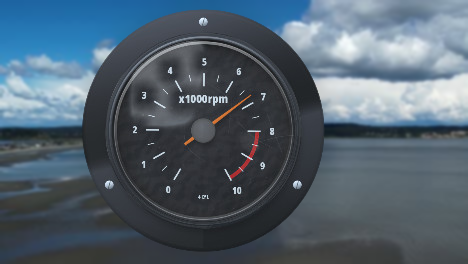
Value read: 6750rpm
